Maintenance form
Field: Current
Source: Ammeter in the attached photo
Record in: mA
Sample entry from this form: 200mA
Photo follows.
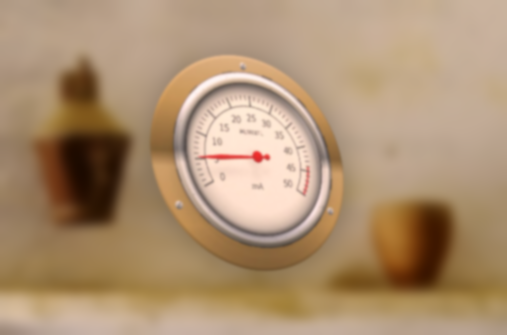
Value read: 5mA
